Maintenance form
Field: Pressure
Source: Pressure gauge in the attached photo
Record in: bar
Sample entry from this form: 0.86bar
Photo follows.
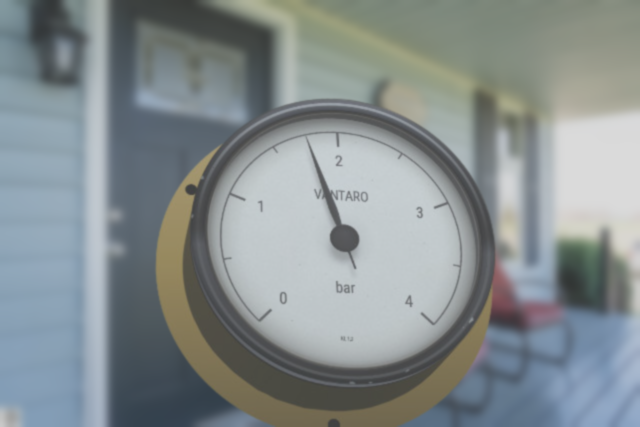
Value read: 1.75bar
